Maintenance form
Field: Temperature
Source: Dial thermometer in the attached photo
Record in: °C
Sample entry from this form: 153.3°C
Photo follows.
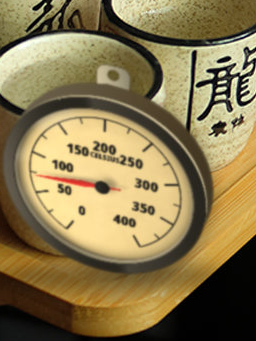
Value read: 75°C
